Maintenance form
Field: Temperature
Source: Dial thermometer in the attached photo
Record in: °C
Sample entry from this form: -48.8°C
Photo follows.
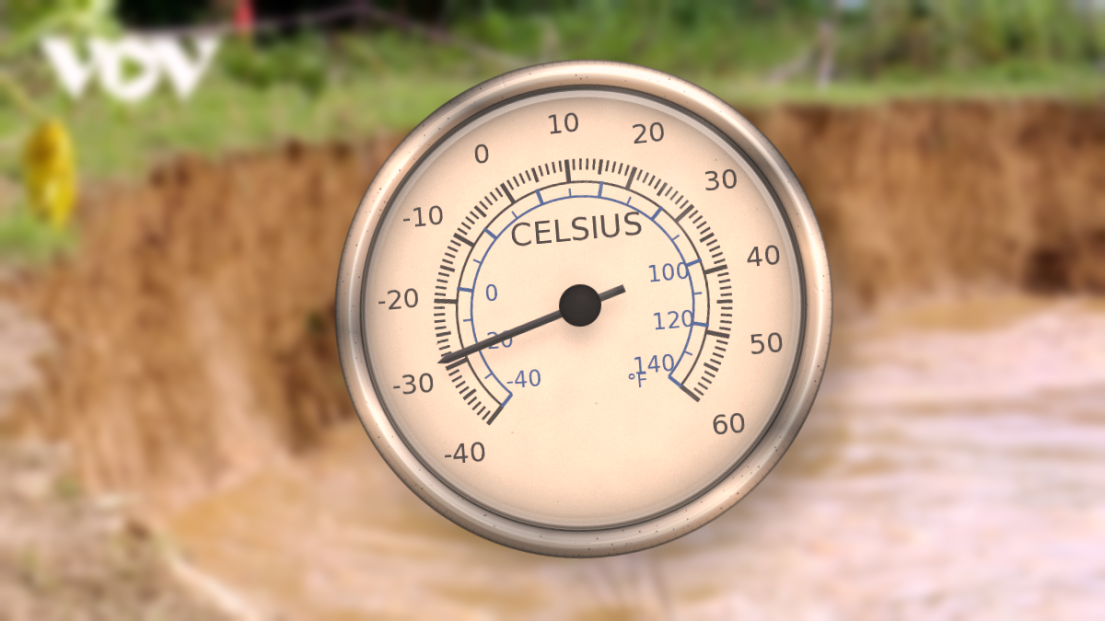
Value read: -29°C
